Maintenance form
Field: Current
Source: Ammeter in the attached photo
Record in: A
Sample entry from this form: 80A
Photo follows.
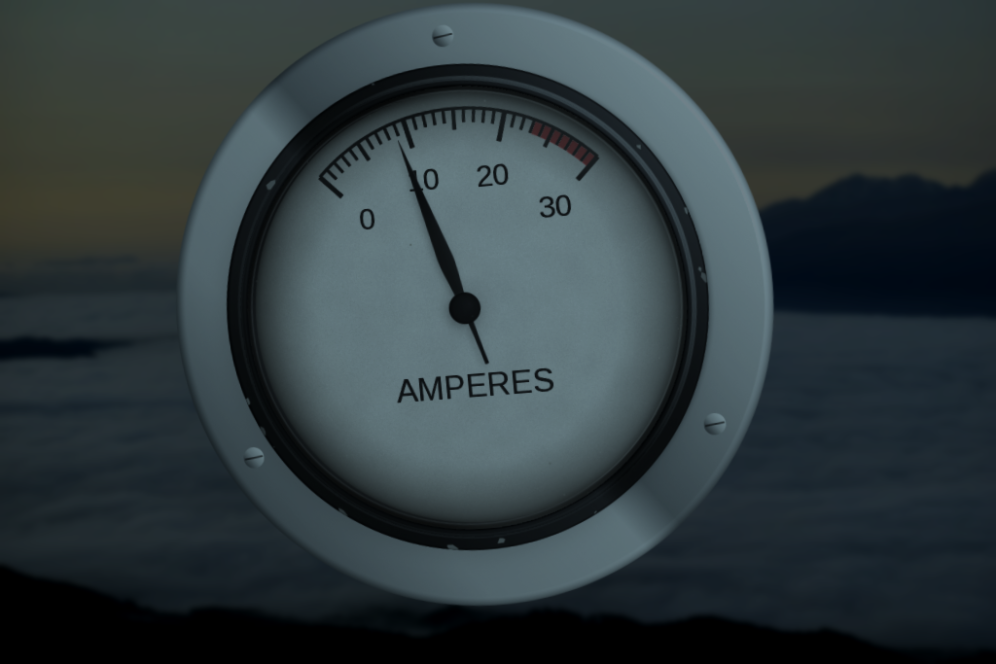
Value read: 9A
